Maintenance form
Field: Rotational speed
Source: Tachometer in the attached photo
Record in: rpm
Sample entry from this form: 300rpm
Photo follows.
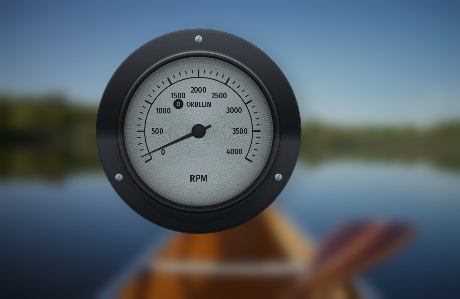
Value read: 100rpm
